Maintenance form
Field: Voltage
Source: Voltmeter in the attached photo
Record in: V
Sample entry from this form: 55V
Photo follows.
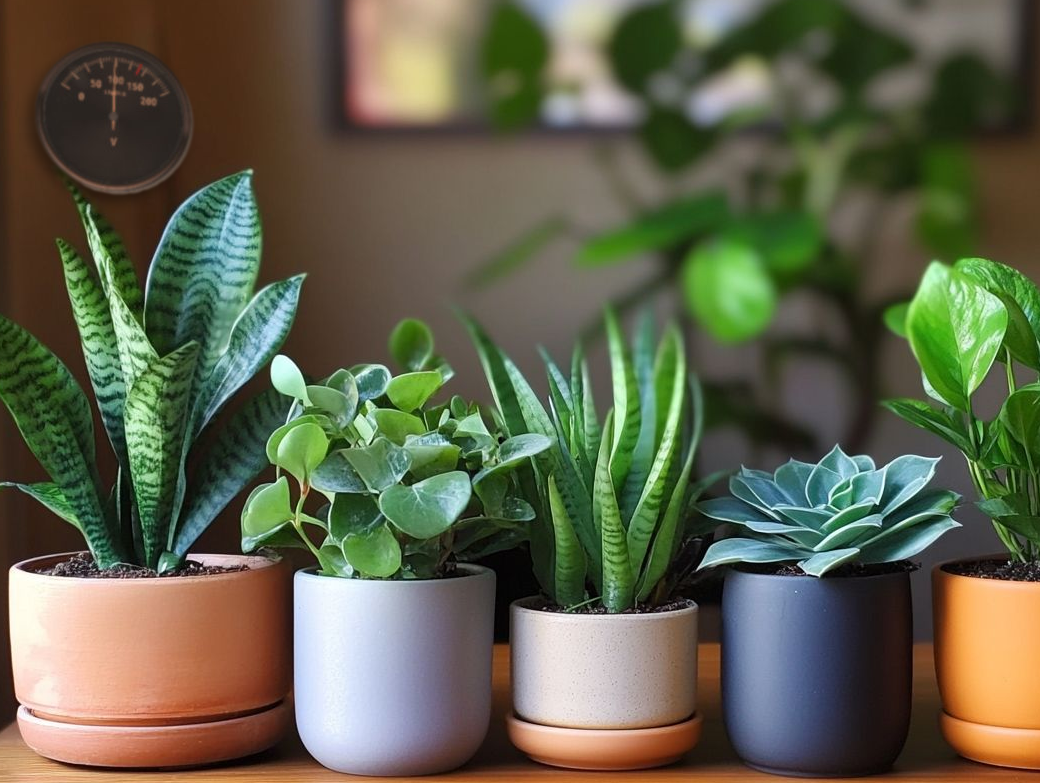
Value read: 100V
